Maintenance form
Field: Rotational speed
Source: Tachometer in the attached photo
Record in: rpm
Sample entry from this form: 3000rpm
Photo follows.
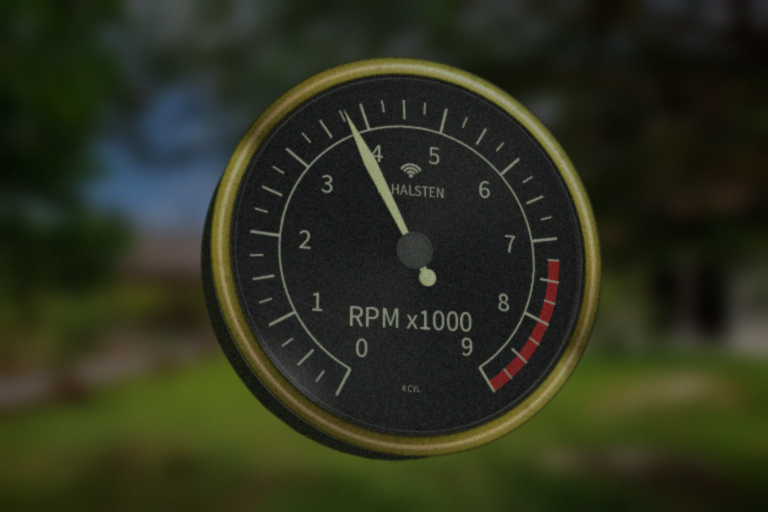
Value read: 3750rpm
